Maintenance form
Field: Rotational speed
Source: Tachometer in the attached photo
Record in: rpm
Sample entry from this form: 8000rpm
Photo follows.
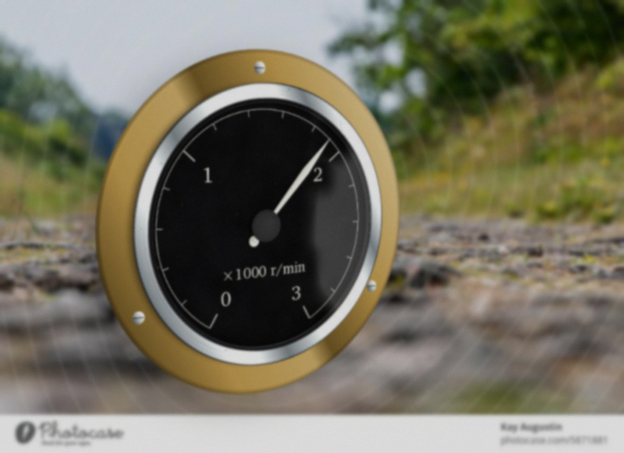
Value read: 1900rpm
